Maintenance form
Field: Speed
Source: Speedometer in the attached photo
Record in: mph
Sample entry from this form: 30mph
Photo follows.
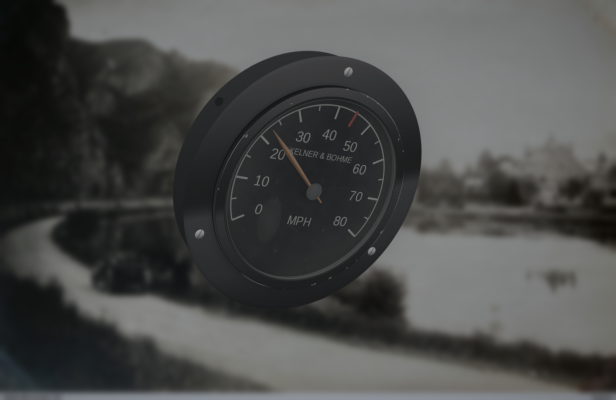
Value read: 22.5mph
